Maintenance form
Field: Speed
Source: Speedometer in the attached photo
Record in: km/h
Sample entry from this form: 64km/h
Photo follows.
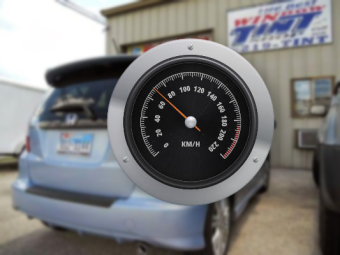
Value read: 70km/h
